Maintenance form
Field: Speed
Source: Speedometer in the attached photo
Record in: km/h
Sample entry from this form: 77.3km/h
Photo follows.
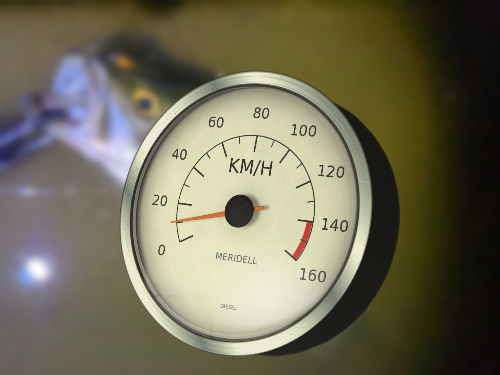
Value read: 10km/h
